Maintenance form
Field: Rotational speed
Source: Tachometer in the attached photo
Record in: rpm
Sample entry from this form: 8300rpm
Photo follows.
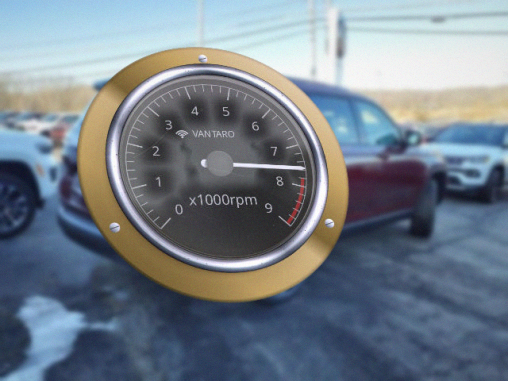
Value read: 7600rpm
